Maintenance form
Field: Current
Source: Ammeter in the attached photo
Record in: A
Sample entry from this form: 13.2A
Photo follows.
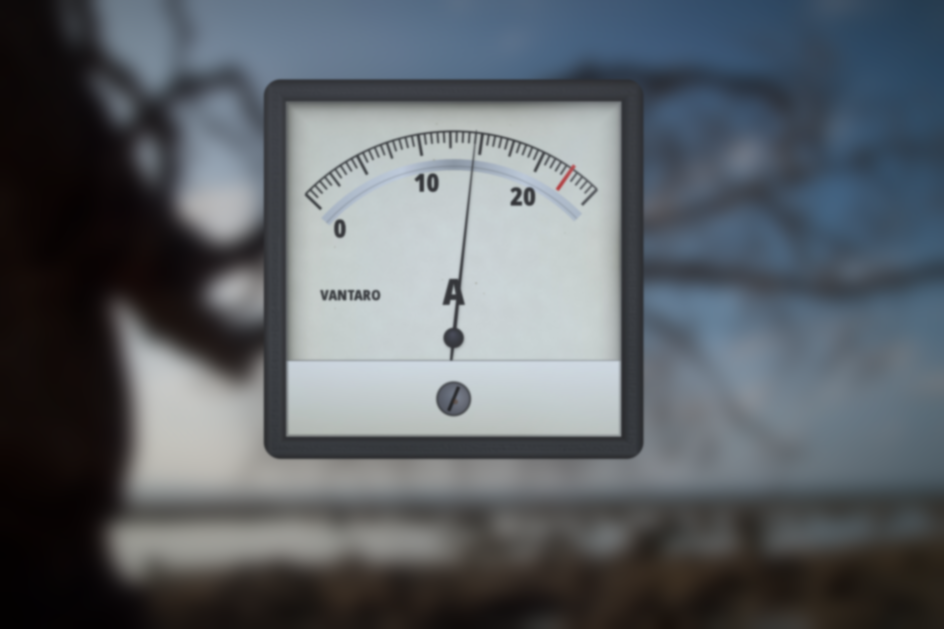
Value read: 14.5A
